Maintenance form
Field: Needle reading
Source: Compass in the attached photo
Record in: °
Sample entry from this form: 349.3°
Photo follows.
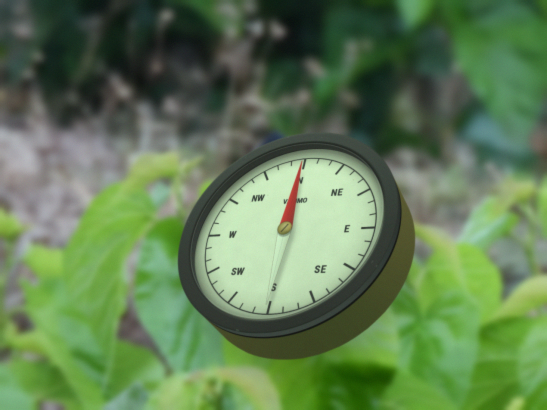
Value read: 0°
